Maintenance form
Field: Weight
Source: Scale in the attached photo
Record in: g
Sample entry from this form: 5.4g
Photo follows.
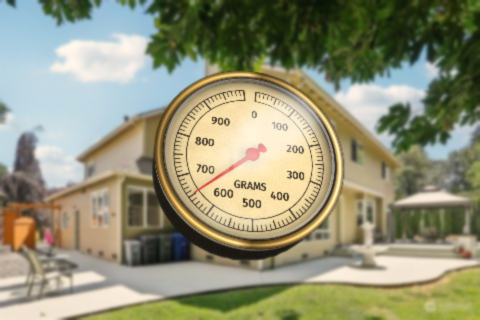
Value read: 650g
